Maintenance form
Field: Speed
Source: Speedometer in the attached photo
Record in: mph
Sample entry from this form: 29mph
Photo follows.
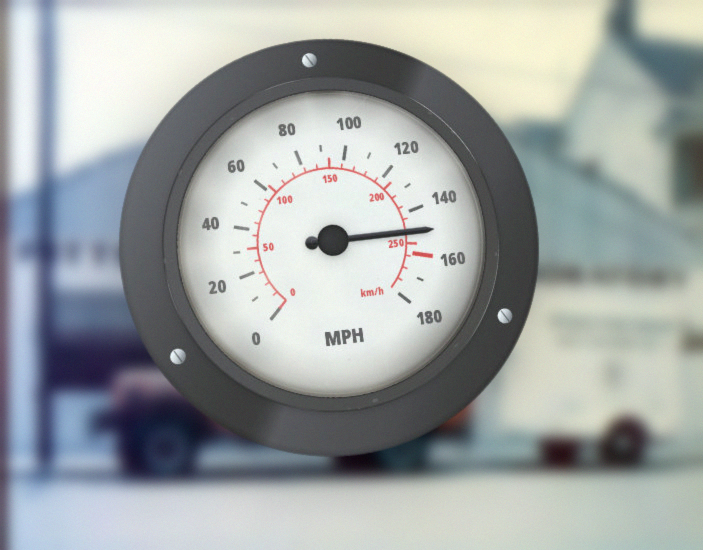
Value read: 150mph
